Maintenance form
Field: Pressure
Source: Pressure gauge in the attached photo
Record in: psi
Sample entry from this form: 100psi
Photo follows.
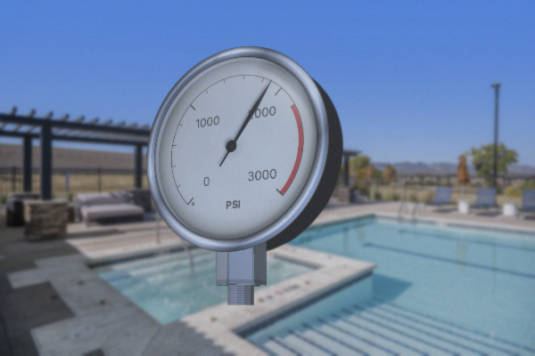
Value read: 1900psi
